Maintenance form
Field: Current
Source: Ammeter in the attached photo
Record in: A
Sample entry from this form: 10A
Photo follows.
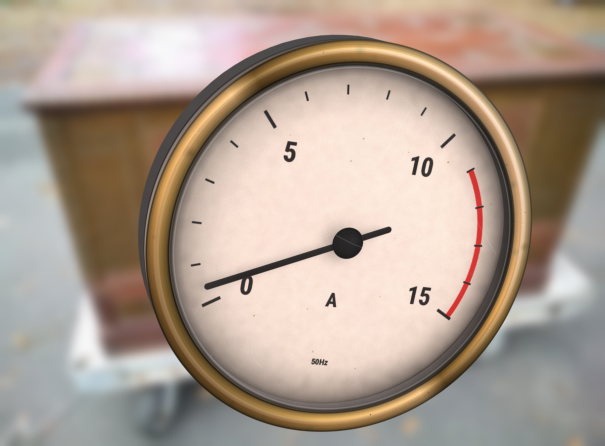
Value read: 0.5A
